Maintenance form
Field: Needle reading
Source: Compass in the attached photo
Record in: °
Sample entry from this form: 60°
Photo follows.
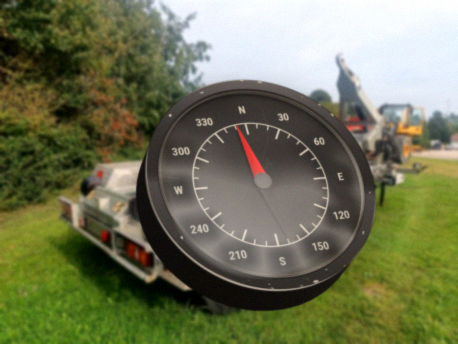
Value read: 350°
